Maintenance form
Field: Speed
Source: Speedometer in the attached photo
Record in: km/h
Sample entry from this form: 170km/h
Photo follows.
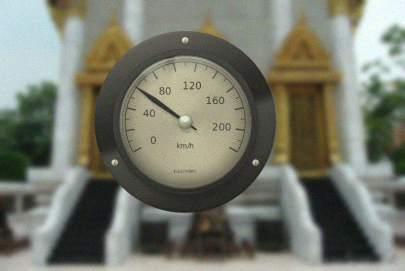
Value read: 60km/h
